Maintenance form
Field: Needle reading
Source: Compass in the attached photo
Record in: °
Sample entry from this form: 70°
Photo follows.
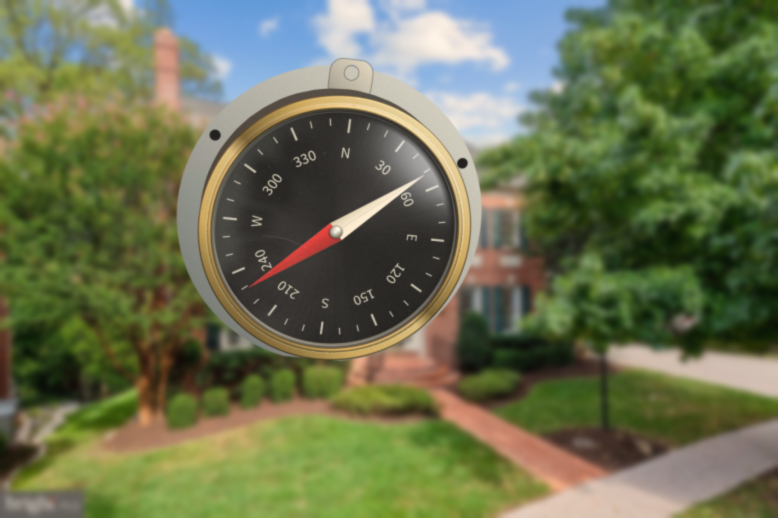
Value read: 230°
